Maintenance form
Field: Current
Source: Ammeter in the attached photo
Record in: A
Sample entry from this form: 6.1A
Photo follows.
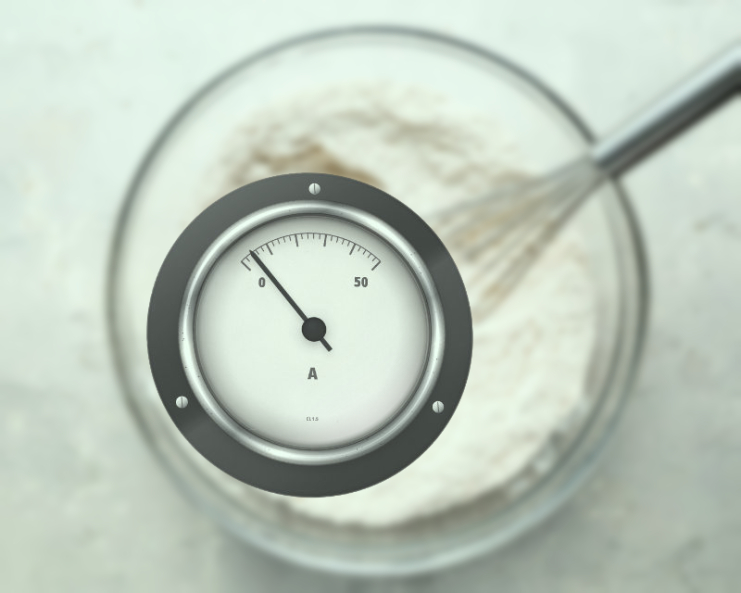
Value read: 4A
